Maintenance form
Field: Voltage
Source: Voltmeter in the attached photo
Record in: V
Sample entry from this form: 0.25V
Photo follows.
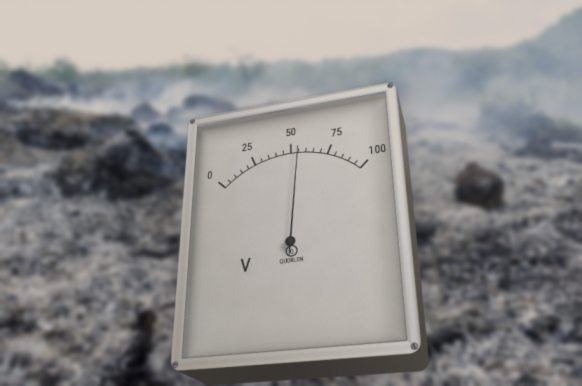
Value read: 55V
